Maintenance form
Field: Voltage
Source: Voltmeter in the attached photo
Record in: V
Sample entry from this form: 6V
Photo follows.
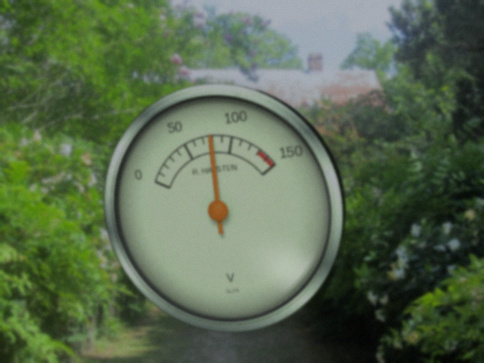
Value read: 80V
